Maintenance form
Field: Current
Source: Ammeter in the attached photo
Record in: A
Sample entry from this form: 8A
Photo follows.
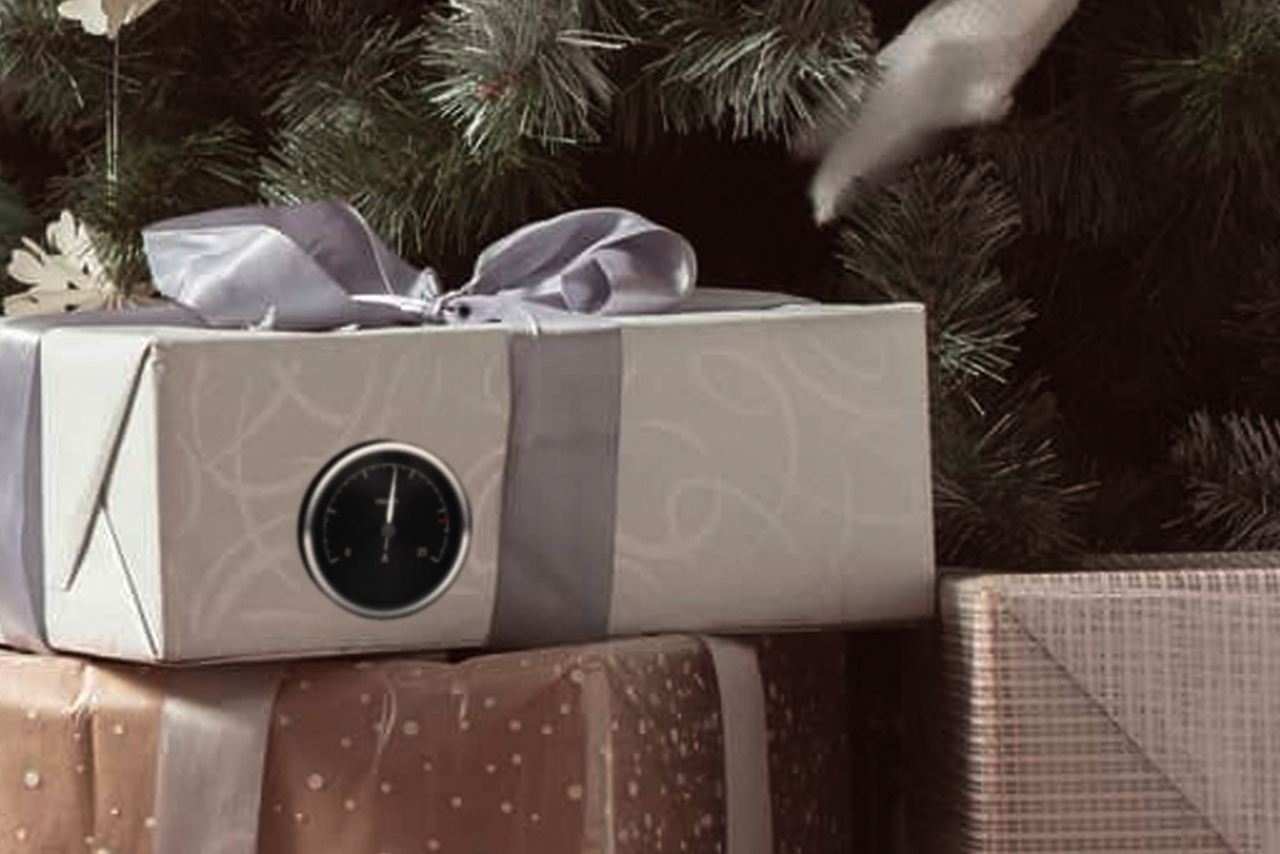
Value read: 13A
